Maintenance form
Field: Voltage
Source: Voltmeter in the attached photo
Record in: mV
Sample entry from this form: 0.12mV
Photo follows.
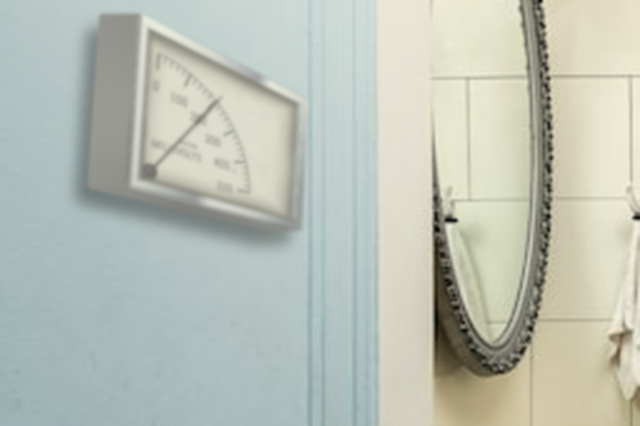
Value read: 200mV
